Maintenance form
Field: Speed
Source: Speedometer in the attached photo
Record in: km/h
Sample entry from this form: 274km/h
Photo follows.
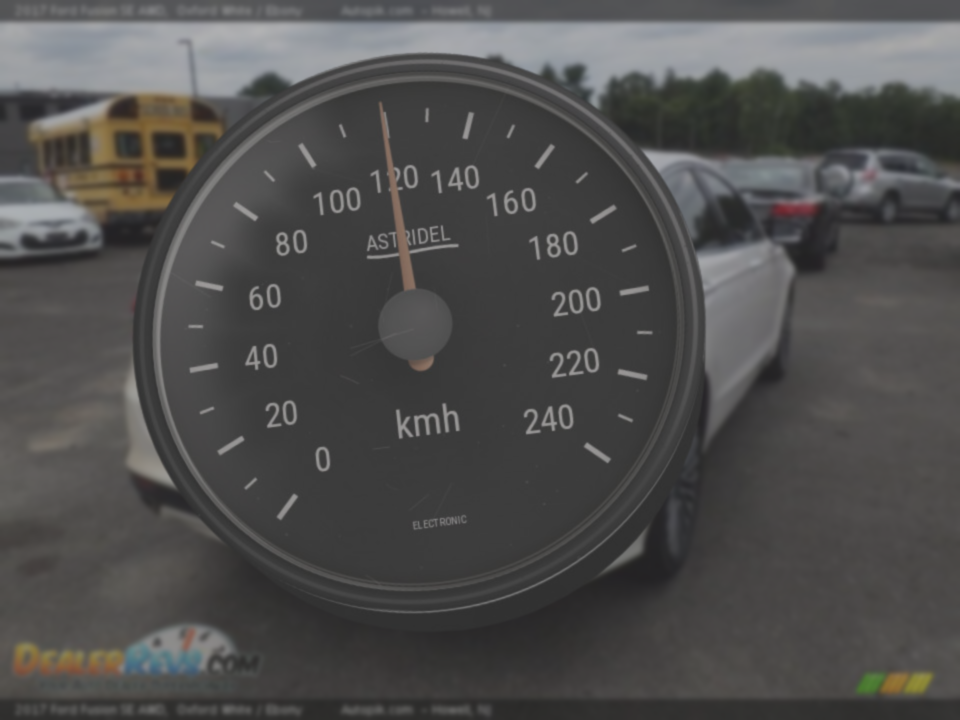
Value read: 120km/h
